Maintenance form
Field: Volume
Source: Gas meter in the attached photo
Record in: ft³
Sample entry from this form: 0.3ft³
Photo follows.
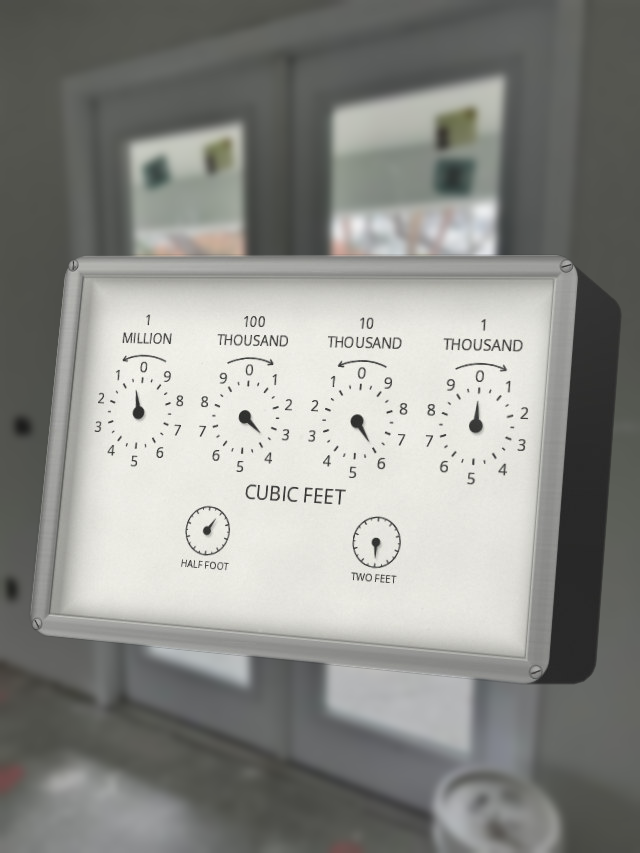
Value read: 36000ft³
